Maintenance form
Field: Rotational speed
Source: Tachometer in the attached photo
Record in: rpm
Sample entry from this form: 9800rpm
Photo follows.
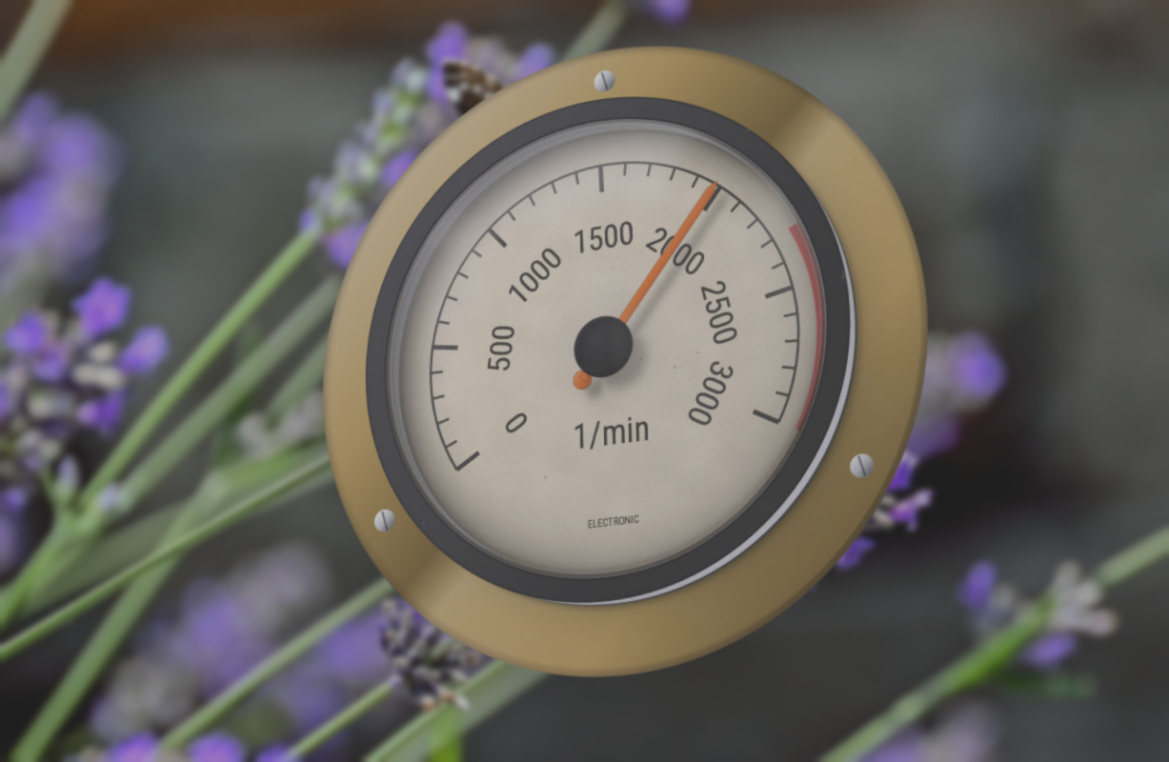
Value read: 2000rpm
